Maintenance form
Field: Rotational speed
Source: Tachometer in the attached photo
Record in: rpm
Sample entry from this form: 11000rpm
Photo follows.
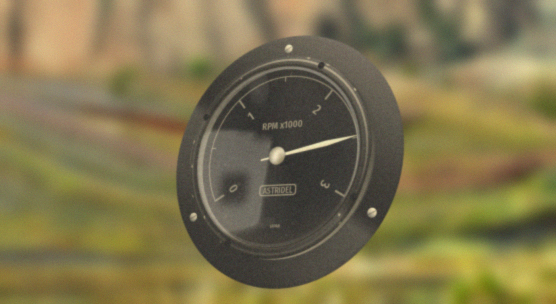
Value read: 2500rpm
